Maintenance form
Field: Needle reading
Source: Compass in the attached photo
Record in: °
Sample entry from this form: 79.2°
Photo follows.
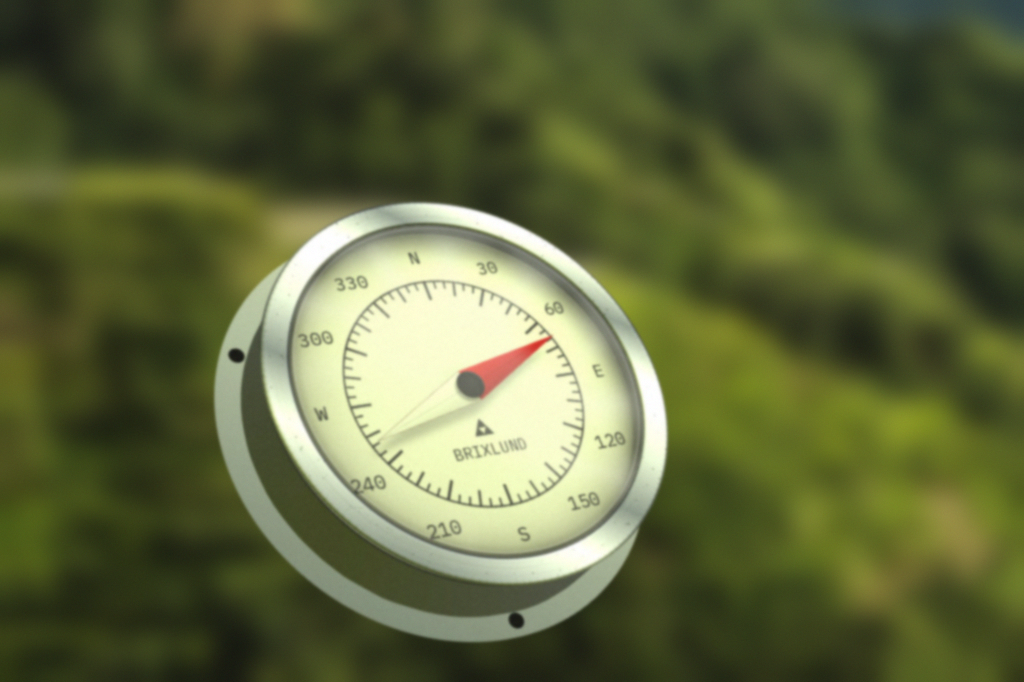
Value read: 70°
